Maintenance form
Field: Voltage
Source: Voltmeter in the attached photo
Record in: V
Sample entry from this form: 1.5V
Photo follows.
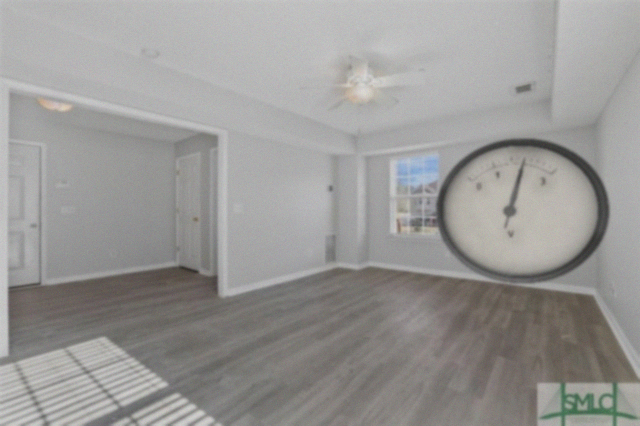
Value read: 2V
